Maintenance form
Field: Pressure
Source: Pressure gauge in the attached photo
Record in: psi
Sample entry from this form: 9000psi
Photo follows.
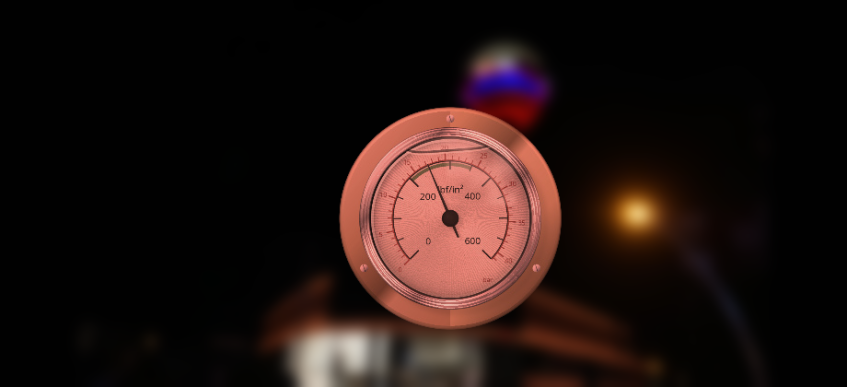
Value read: 250psi
